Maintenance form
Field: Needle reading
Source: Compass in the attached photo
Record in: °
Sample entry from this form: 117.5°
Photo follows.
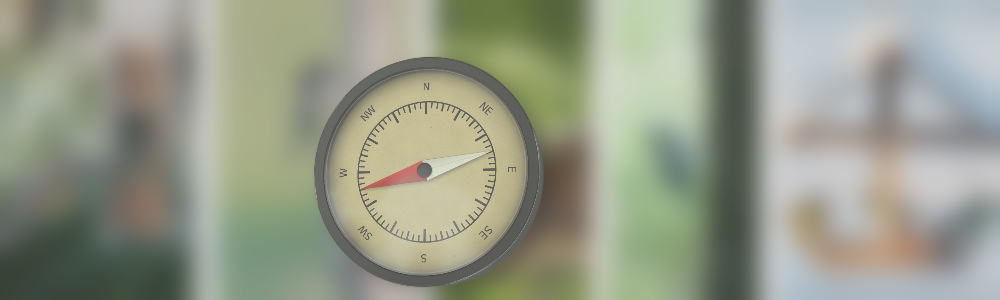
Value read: 255°
